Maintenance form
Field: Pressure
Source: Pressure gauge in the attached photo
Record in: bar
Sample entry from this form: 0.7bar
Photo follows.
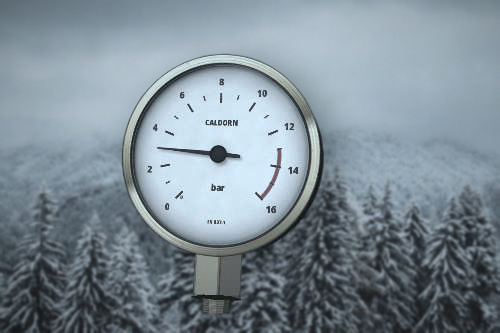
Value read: 3bar
